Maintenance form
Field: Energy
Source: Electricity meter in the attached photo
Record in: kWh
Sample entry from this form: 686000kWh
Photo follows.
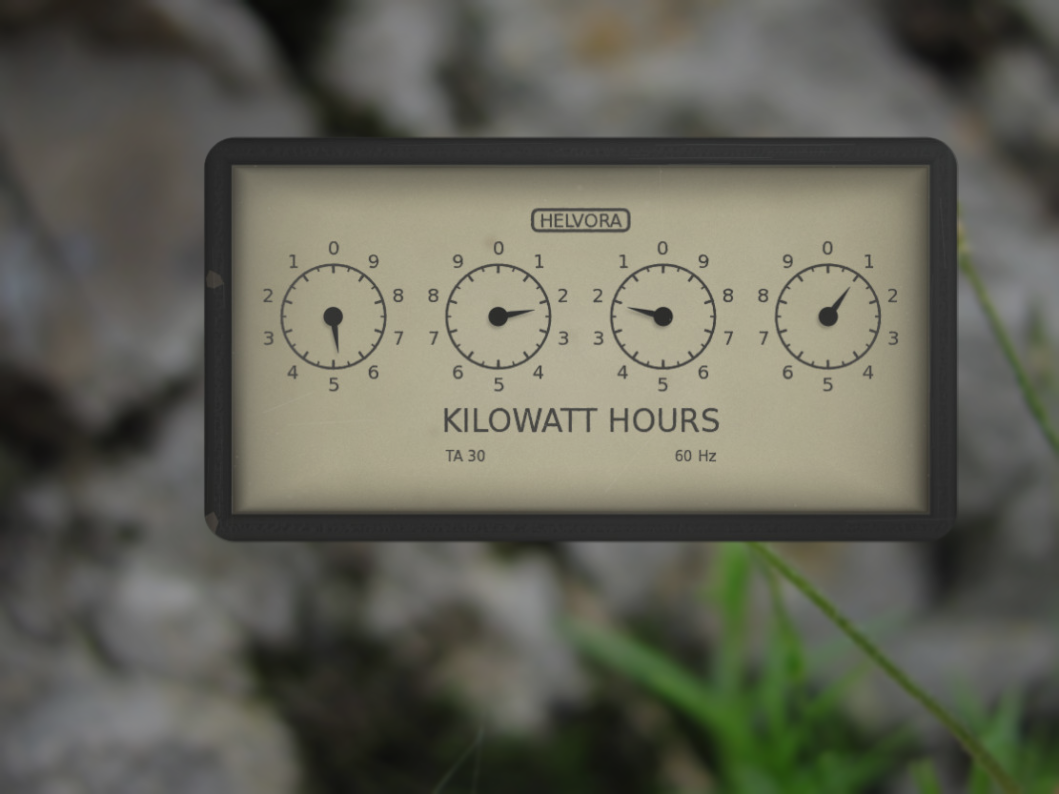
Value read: 5221kWh
